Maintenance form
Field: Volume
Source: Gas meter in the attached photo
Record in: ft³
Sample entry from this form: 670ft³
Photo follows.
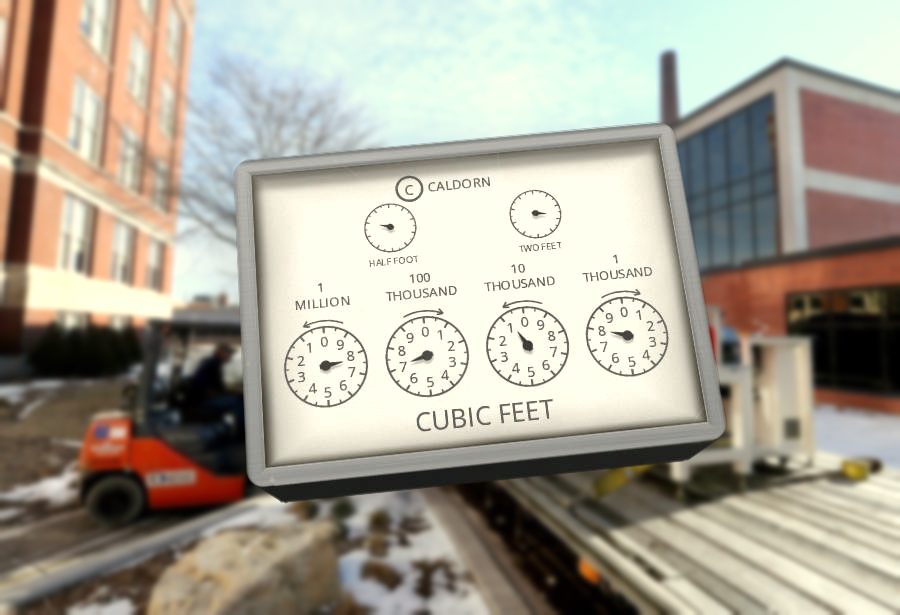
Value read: 770800ft³
